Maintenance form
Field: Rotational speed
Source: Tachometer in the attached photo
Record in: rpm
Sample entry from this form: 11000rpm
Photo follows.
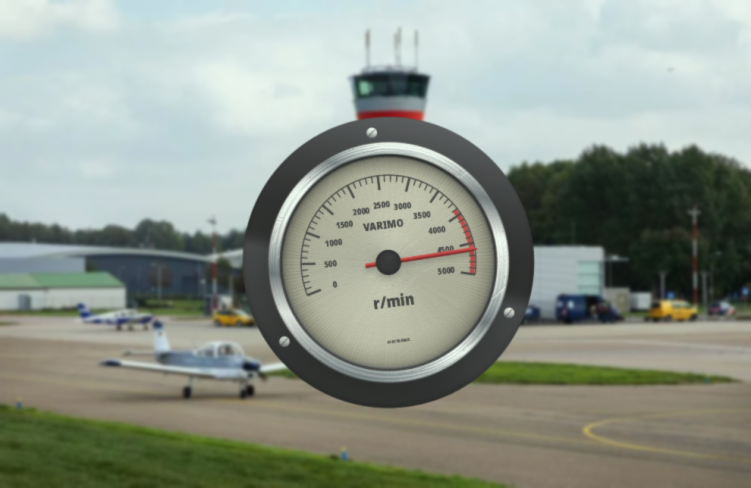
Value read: 4600rpm
